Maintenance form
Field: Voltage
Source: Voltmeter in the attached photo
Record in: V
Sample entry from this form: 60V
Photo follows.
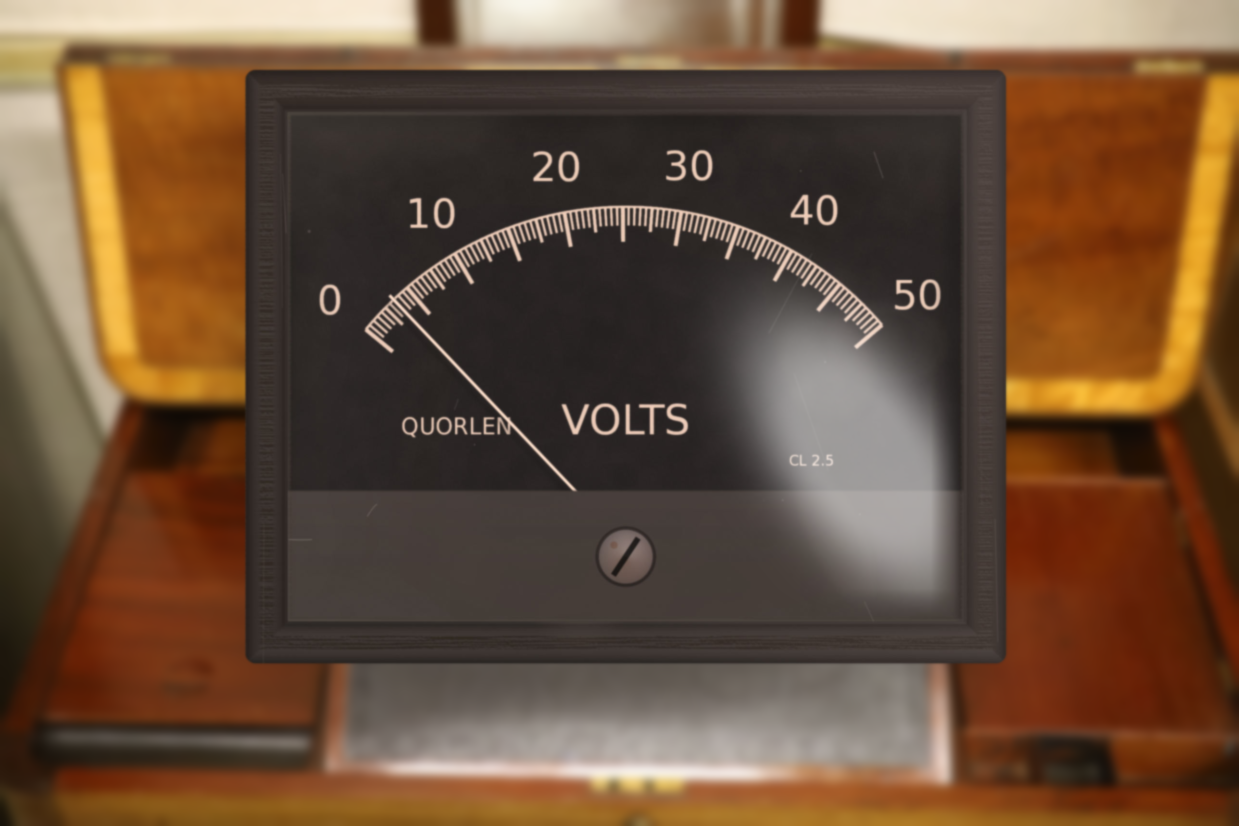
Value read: 3.5V
